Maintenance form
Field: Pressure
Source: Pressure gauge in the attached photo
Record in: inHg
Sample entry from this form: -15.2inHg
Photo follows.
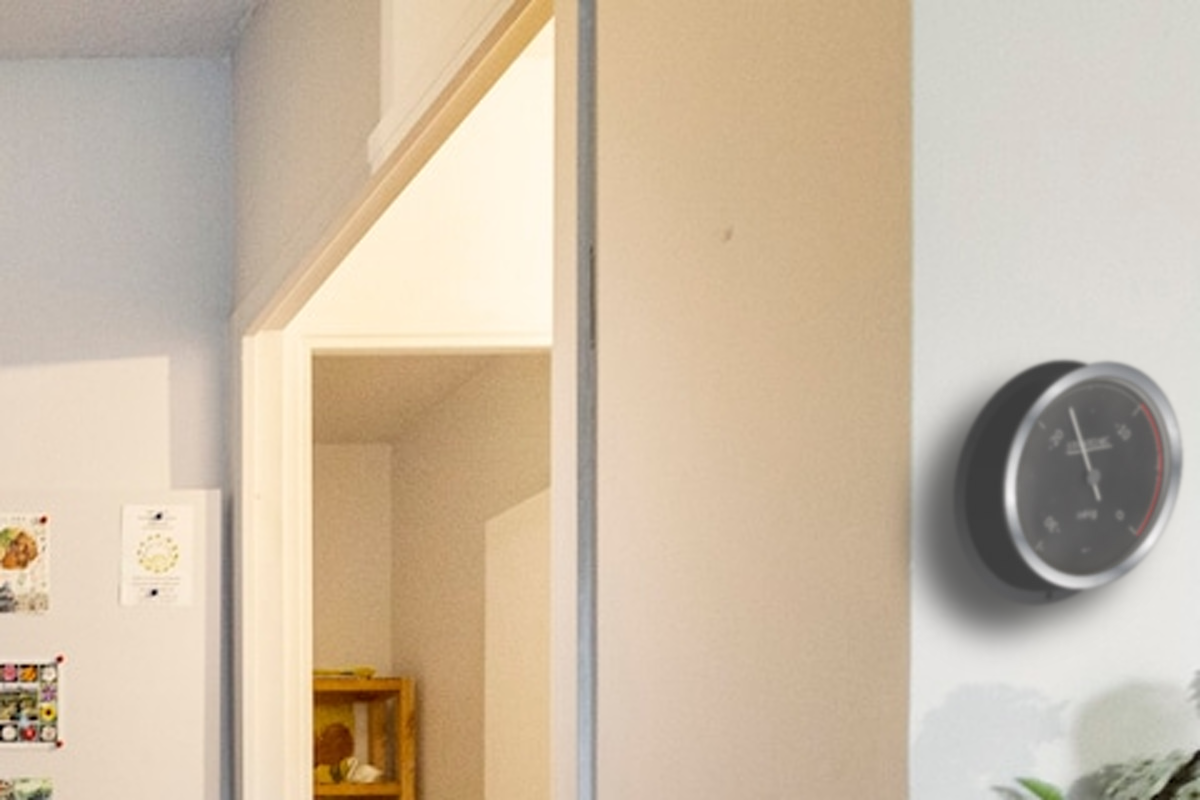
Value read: -17.5inHg
